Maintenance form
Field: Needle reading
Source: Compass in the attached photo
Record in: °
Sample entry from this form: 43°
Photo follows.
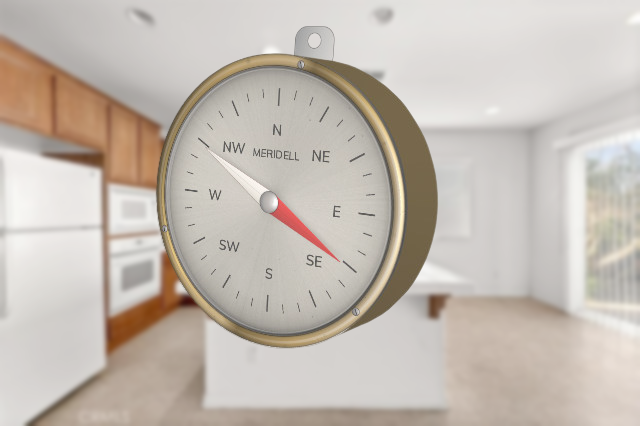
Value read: 120°
